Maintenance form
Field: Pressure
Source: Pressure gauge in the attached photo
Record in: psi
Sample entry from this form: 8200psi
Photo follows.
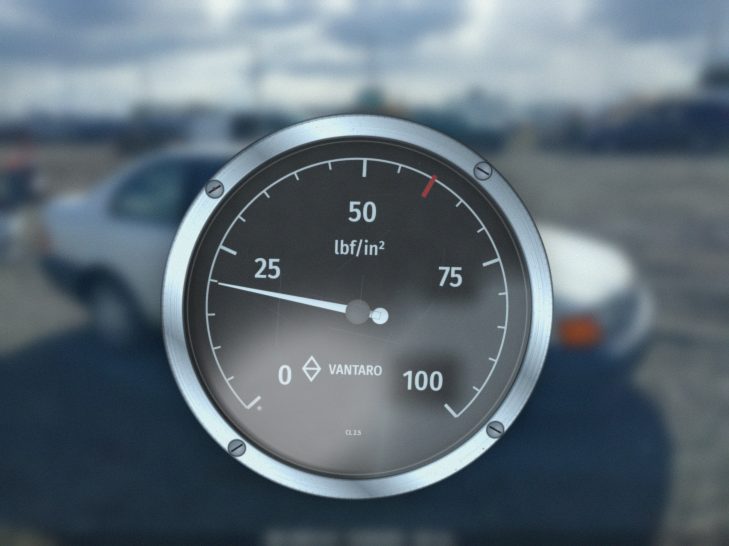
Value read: 20psi
